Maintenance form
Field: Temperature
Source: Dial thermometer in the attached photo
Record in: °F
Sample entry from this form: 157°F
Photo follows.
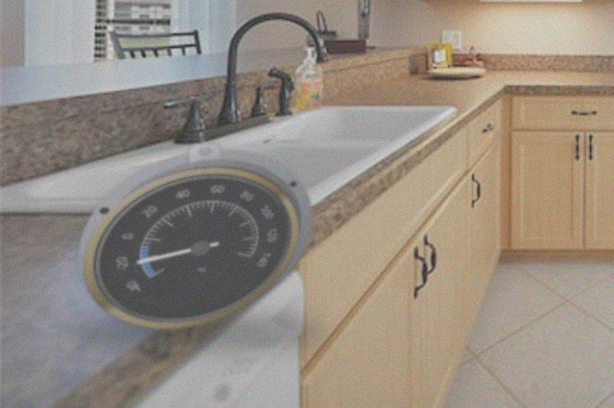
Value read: -20°F
